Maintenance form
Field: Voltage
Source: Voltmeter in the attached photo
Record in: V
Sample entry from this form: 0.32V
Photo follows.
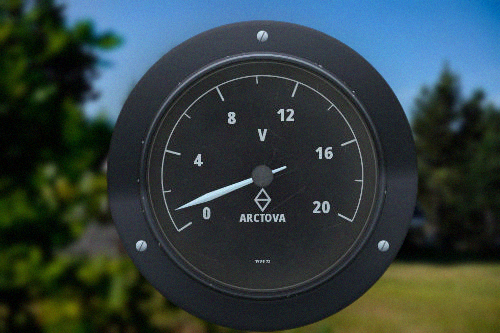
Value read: 1V
